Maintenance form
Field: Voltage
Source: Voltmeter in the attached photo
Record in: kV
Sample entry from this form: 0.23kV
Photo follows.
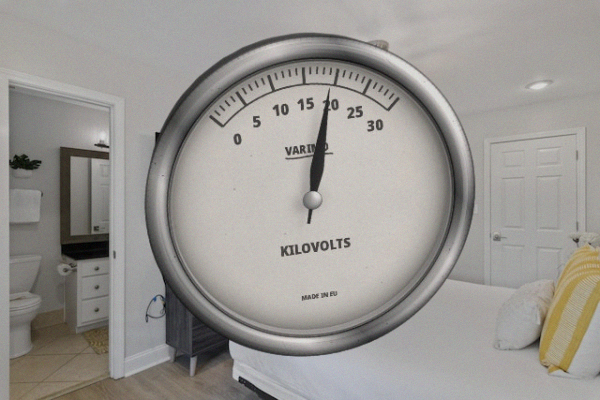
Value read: 19kV
